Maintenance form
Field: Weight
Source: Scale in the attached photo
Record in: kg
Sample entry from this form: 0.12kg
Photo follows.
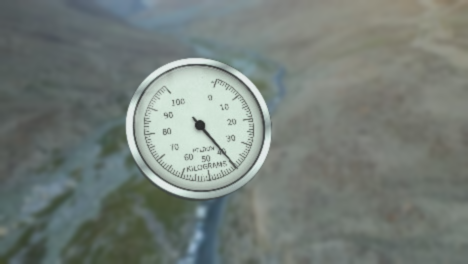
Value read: 40kg
